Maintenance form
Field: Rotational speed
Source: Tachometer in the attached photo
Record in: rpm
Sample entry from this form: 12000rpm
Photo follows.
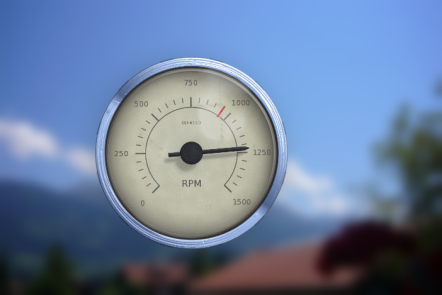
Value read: 1225rpm
